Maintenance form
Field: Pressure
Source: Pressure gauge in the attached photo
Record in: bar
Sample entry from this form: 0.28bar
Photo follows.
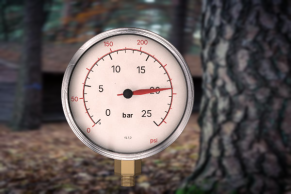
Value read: 20bar
